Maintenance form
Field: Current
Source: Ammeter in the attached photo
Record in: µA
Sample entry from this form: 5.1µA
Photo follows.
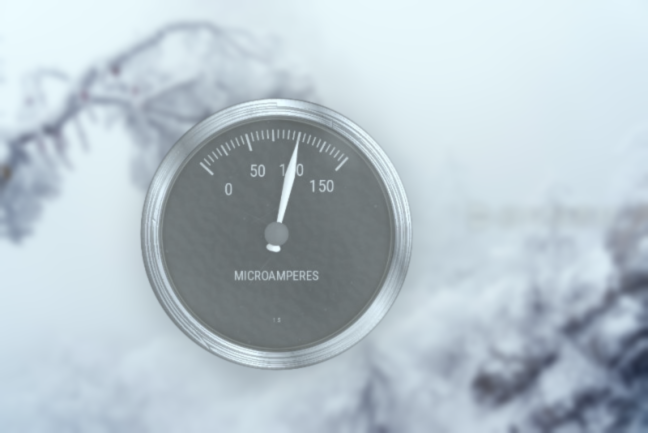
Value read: 100µA
